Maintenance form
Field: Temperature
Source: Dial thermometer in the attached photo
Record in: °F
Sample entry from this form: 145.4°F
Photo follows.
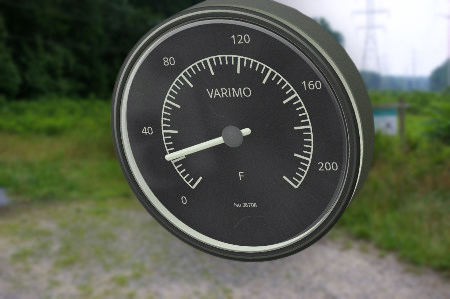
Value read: 24°F
